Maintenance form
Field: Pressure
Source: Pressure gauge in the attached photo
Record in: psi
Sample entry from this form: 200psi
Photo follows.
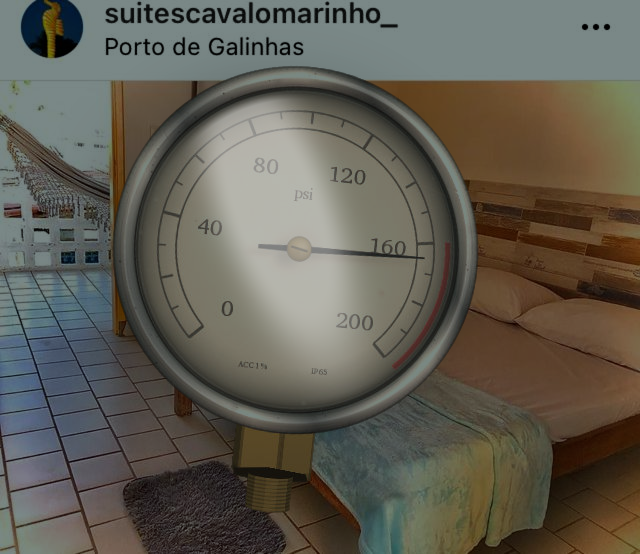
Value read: 165psi
